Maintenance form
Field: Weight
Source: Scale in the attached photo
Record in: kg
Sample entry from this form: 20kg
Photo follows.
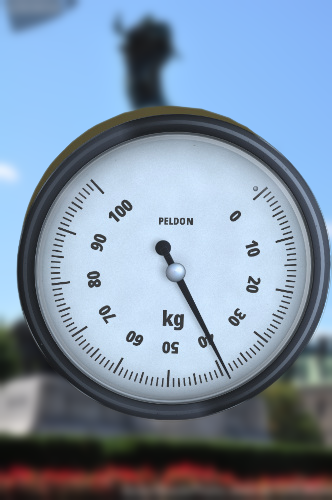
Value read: 39kg
